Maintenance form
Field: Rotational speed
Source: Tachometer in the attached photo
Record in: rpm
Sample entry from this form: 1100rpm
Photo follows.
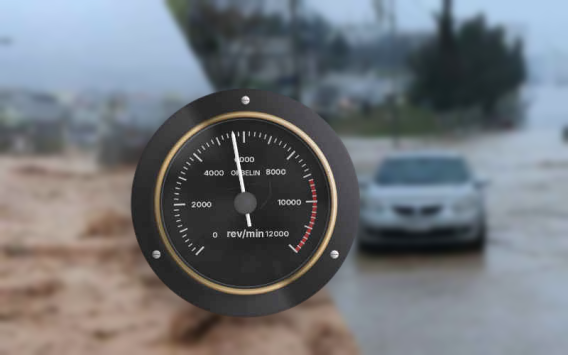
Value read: 5600rpm
